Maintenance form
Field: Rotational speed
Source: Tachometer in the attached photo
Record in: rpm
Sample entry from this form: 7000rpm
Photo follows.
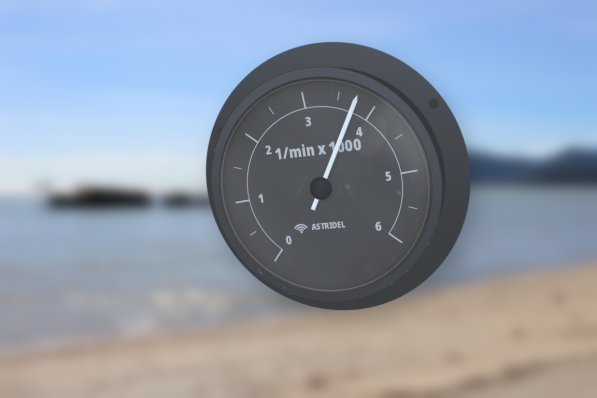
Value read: 3750rpm
